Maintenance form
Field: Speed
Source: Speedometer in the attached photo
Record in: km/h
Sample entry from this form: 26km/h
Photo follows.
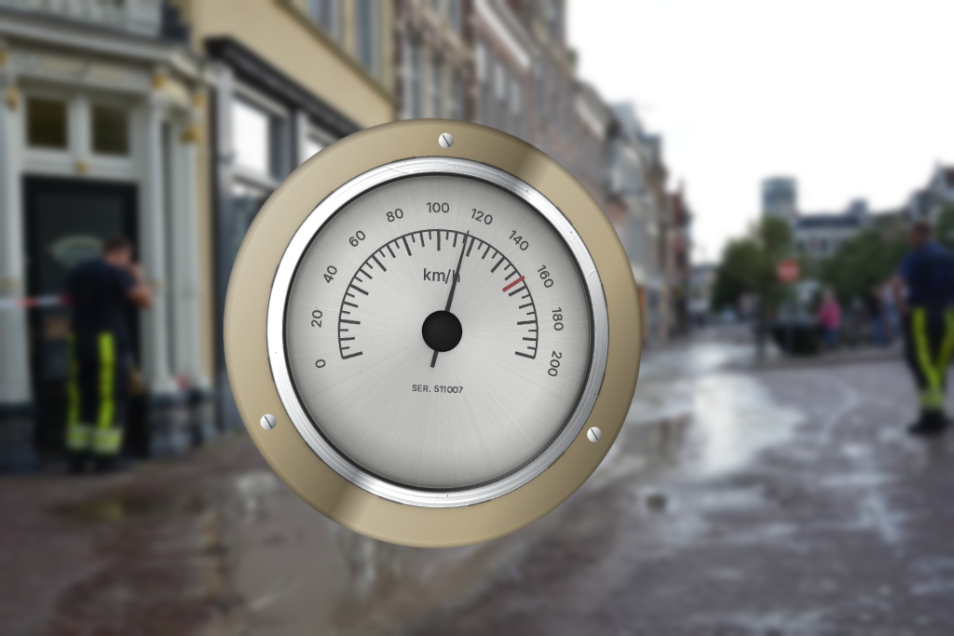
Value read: 115km/h
